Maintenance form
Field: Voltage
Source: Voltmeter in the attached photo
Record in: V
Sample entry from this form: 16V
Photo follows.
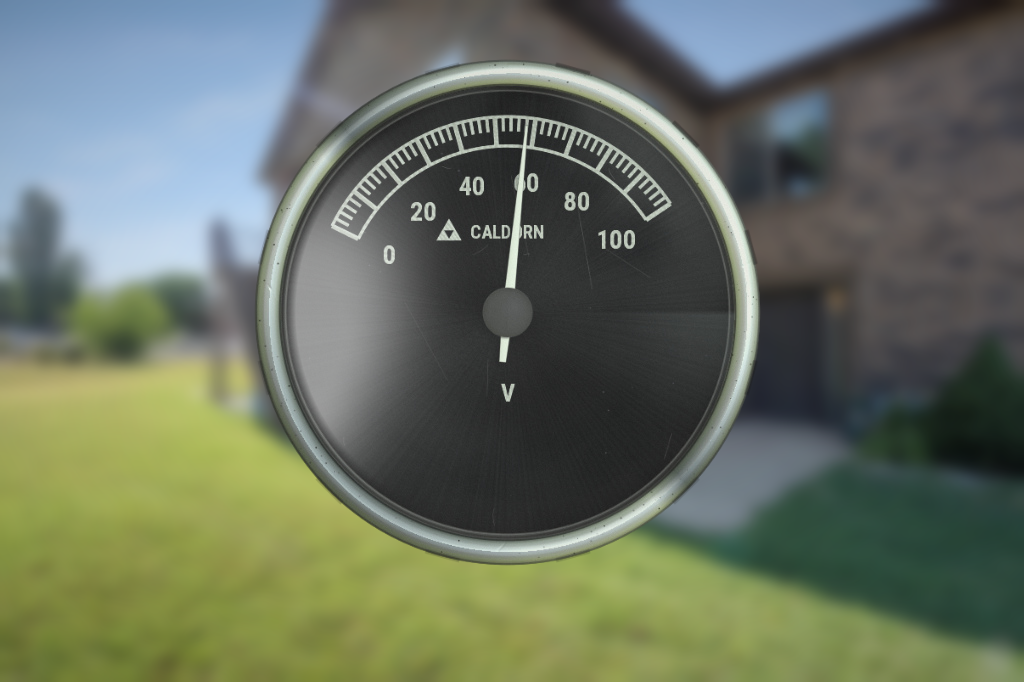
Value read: 58V
